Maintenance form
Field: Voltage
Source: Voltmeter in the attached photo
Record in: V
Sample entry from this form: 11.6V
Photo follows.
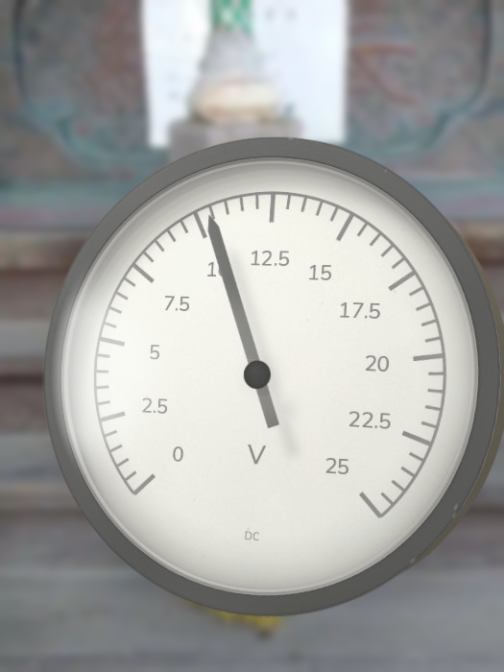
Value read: 10.5V
